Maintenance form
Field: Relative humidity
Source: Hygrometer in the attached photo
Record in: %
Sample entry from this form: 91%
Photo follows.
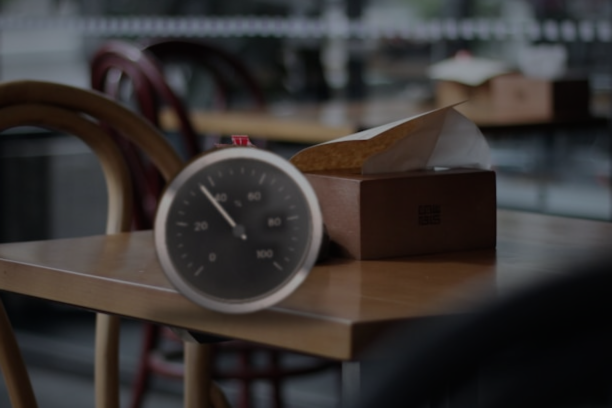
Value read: 36%
